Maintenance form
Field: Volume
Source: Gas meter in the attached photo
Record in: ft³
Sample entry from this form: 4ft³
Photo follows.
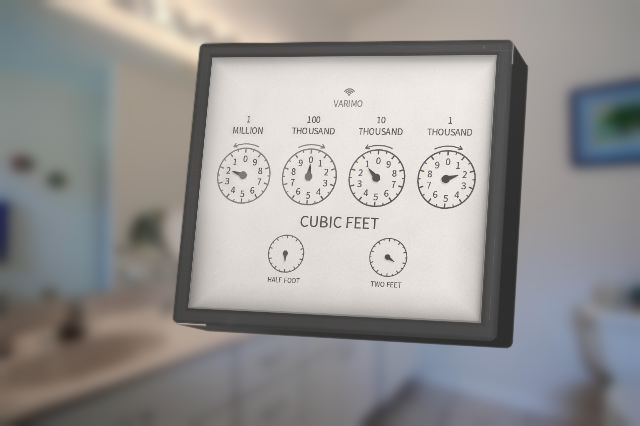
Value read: 201200ft³
